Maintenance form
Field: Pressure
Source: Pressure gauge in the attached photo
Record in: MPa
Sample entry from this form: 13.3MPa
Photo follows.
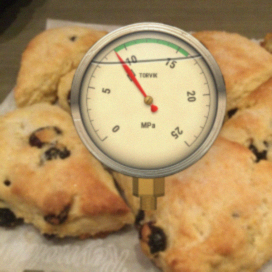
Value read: 9MPa
